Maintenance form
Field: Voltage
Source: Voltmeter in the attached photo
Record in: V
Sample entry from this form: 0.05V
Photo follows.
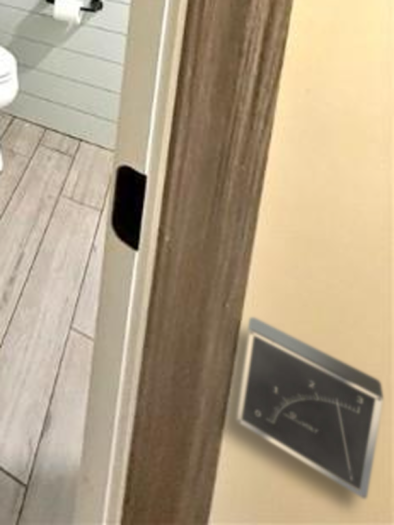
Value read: 2.5V
